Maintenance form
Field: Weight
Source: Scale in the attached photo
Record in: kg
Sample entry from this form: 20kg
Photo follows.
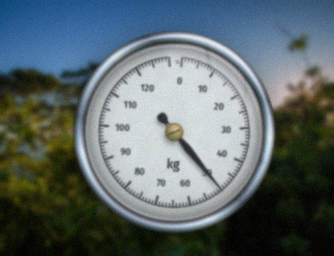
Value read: 50kg
